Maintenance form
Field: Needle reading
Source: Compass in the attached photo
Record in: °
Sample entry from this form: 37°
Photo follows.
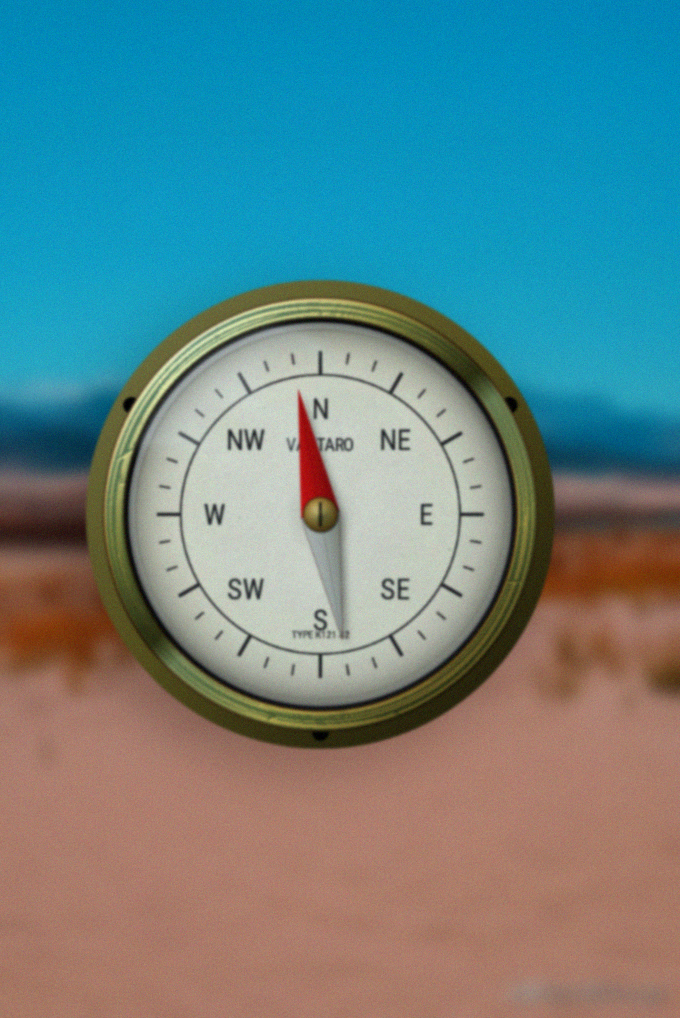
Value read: 350°
